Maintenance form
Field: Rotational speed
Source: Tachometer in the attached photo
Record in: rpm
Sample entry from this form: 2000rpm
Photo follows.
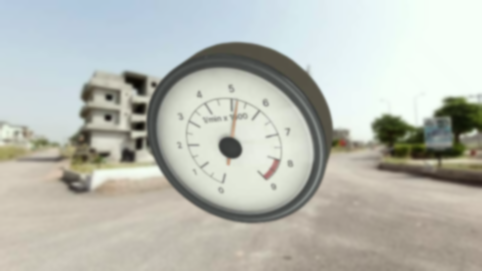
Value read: 5250rpm
